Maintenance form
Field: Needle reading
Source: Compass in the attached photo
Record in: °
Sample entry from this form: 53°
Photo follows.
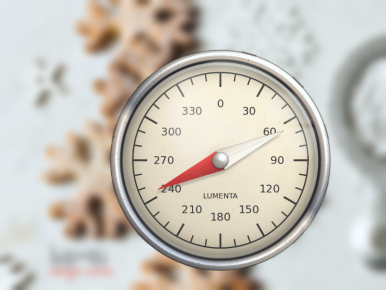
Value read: 245°
